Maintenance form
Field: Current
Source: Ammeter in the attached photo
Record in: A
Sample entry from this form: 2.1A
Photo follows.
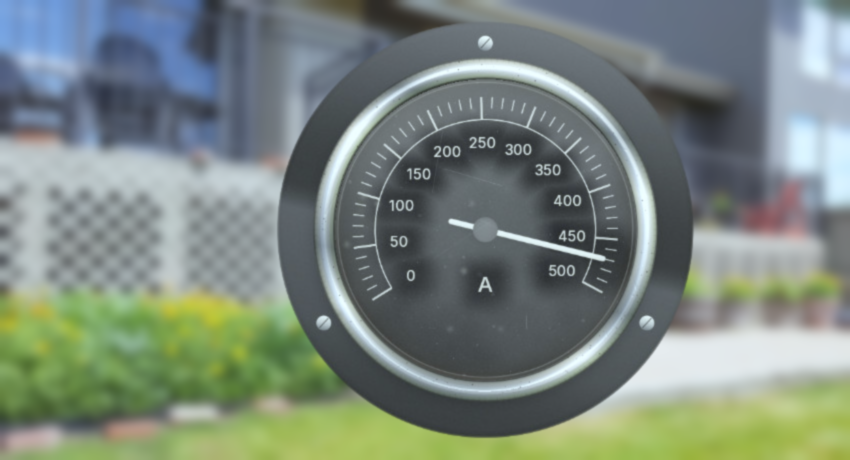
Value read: 470A
